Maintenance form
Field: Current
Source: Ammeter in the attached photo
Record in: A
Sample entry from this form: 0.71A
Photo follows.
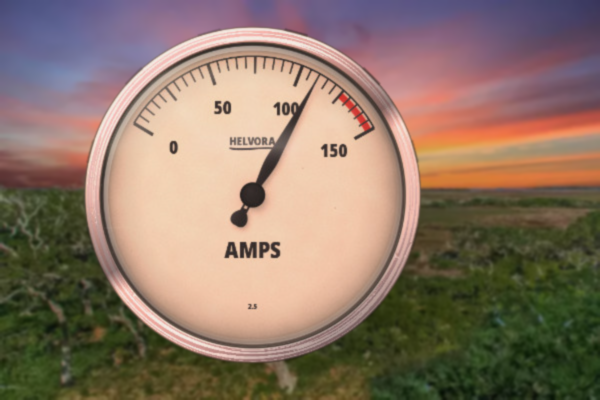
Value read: 110A
